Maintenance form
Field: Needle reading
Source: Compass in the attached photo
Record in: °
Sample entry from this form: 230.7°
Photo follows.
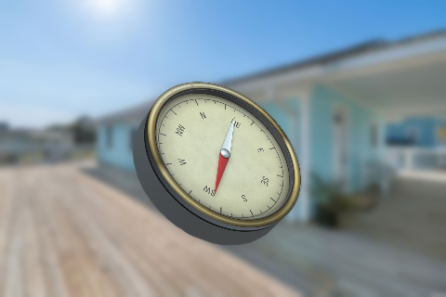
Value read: 220°
